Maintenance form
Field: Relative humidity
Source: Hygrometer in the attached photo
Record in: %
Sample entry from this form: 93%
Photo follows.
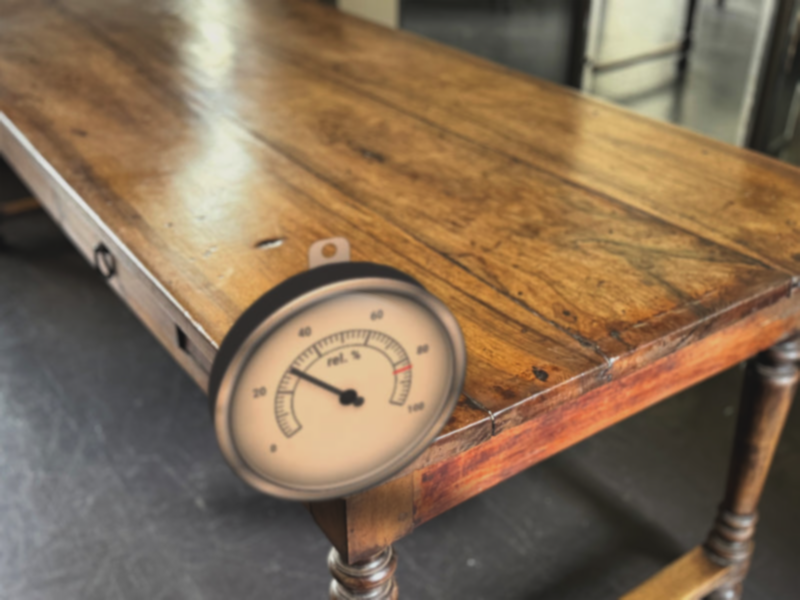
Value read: 30%
